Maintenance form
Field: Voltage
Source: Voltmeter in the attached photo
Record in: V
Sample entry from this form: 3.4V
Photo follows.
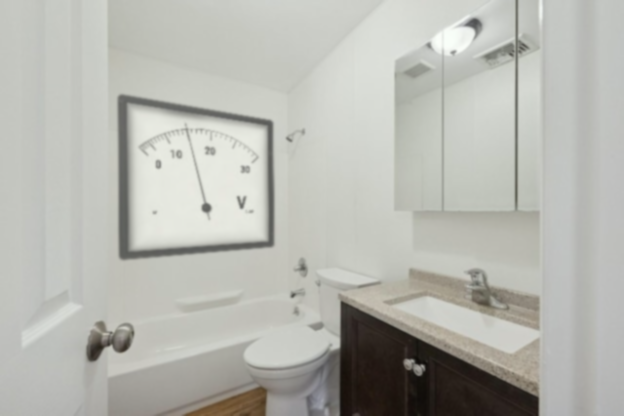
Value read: 15V
